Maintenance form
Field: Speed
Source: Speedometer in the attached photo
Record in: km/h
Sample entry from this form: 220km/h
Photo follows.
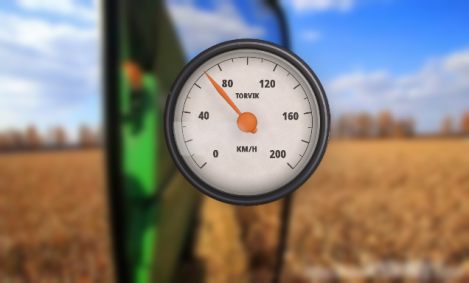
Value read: 70km/h
